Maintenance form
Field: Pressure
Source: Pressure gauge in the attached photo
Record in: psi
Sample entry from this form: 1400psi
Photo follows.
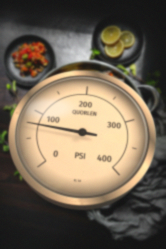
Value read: 75psi
